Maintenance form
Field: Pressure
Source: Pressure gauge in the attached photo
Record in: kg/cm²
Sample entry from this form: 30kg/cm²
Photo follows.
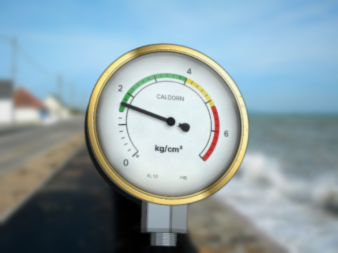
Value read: 1.6kg/cm²
